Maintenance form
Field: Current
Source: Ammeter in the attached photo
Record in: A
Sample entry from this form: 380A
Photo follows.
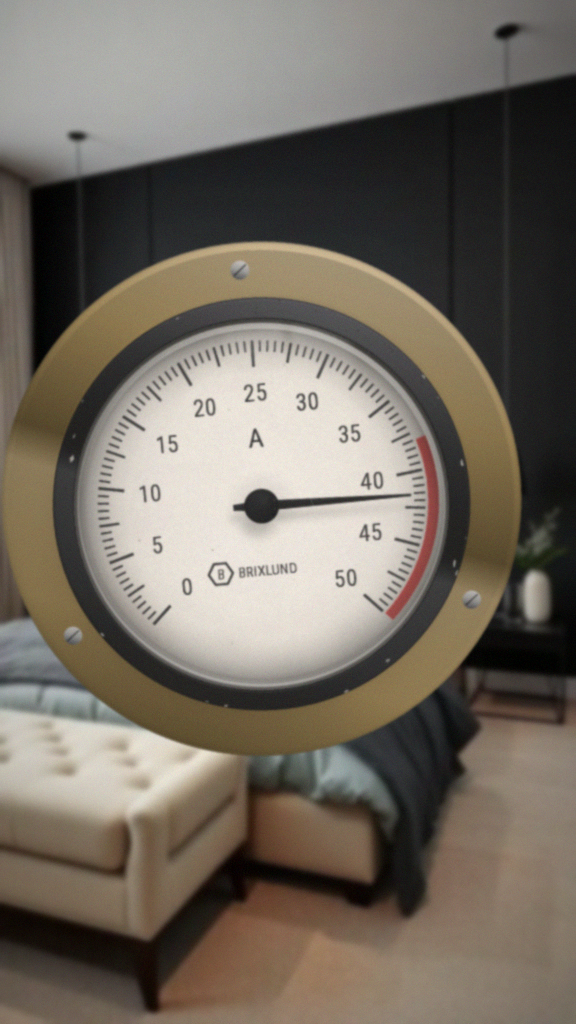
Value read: 41.5A
